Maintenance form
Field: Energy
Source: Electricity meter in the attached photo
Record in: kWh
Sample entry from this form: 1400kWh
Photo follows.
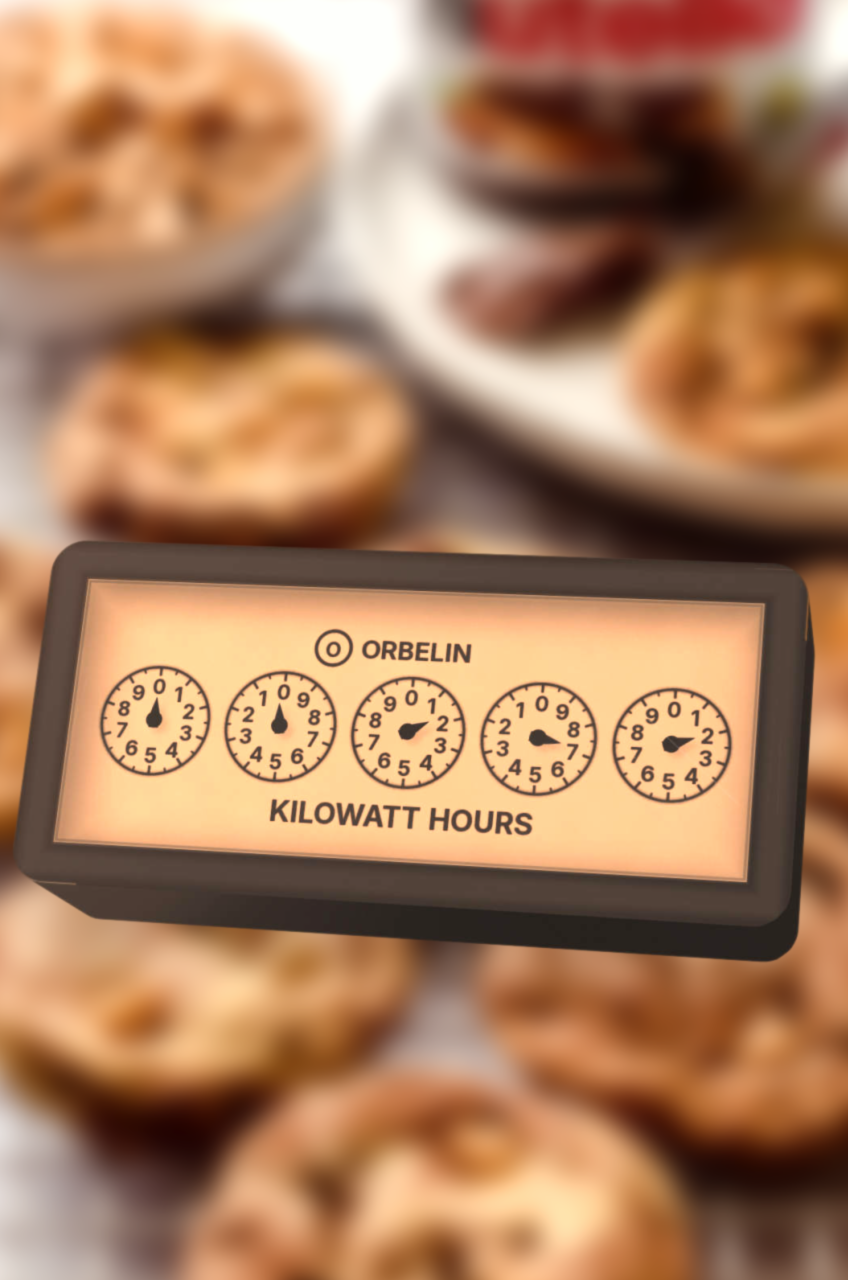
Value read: 172kWh
